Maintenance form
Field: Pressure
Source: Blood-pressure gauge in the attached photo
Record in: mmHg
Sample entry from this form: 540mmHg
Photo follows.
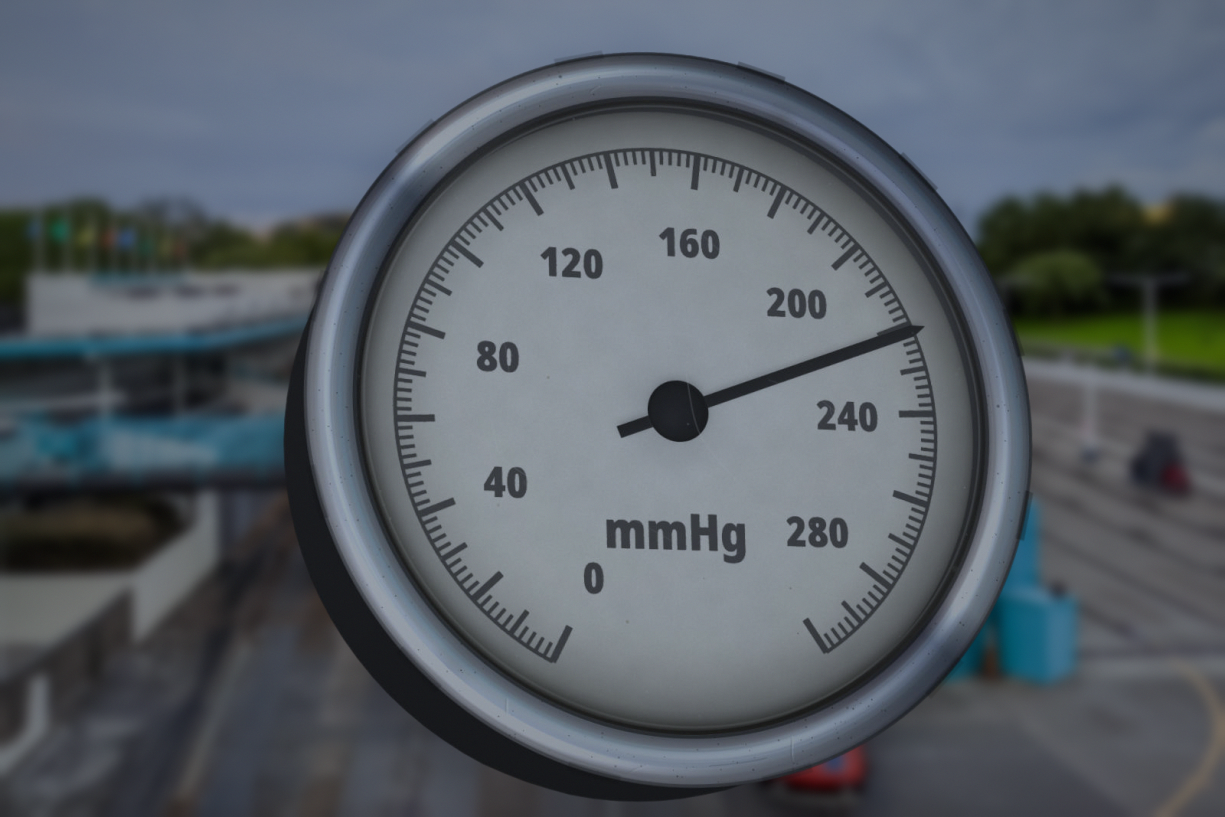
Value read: 222mmHg
